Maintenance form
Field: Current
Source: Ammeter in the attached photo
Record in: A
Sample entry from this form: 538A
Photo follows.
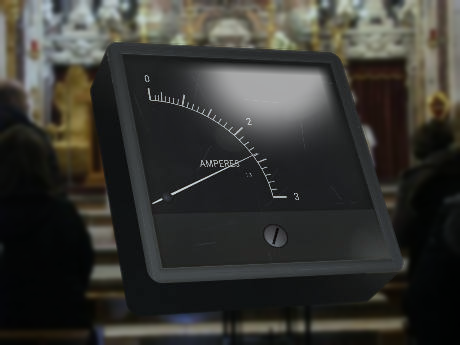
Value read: 2.4A
